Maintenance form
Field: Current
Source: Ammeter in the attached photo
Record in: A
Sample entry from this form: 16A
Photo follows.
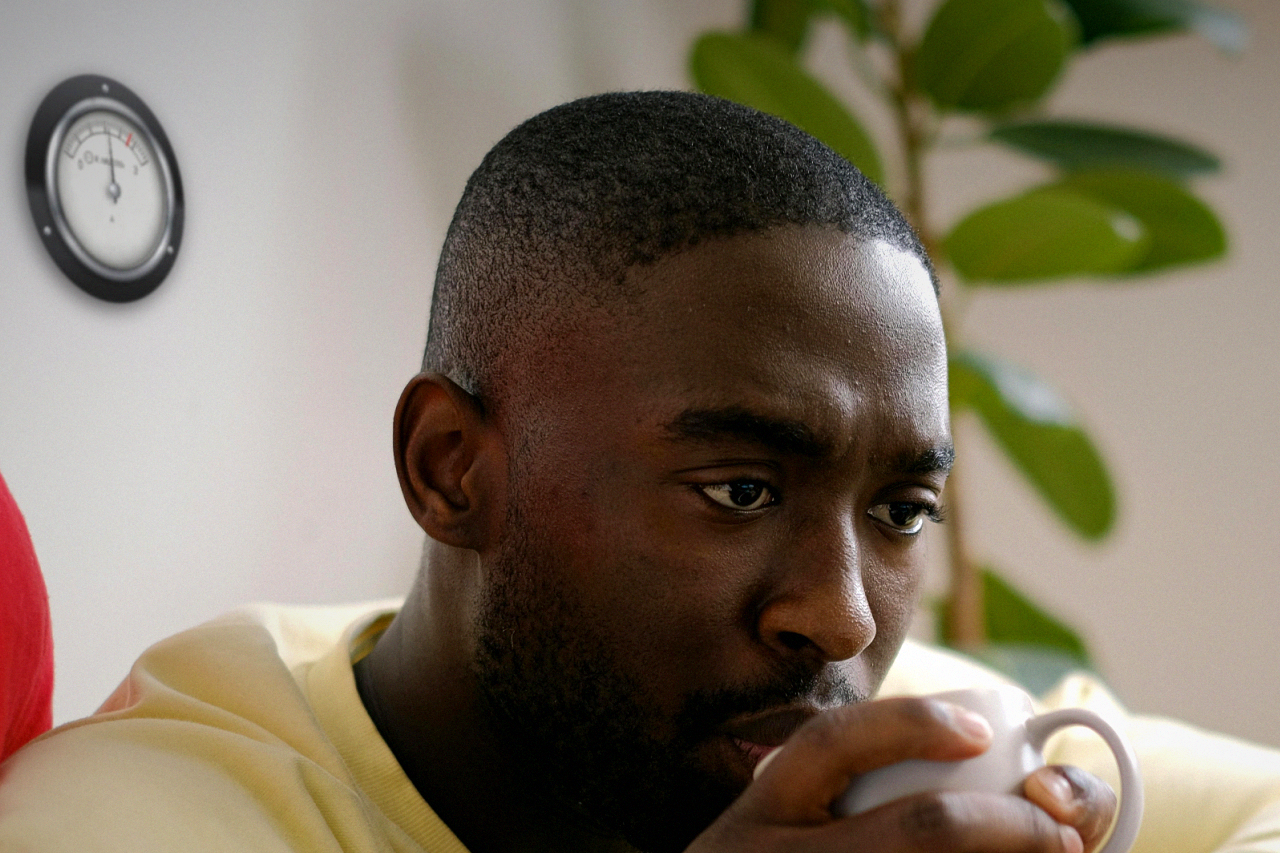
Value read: 1.5A
